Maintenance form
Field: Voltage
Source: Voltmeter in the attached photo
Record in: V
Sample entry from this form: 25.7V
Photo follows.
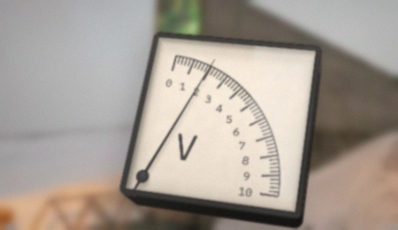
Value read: 2V
